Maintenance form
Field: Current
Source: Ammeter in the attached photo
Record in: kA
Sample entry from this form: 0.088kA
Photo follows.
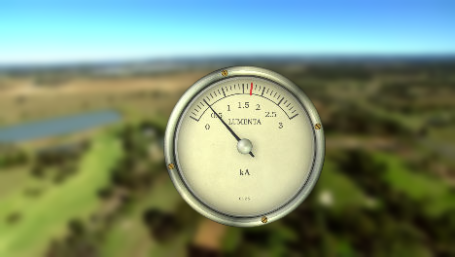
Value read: 0.5kA
